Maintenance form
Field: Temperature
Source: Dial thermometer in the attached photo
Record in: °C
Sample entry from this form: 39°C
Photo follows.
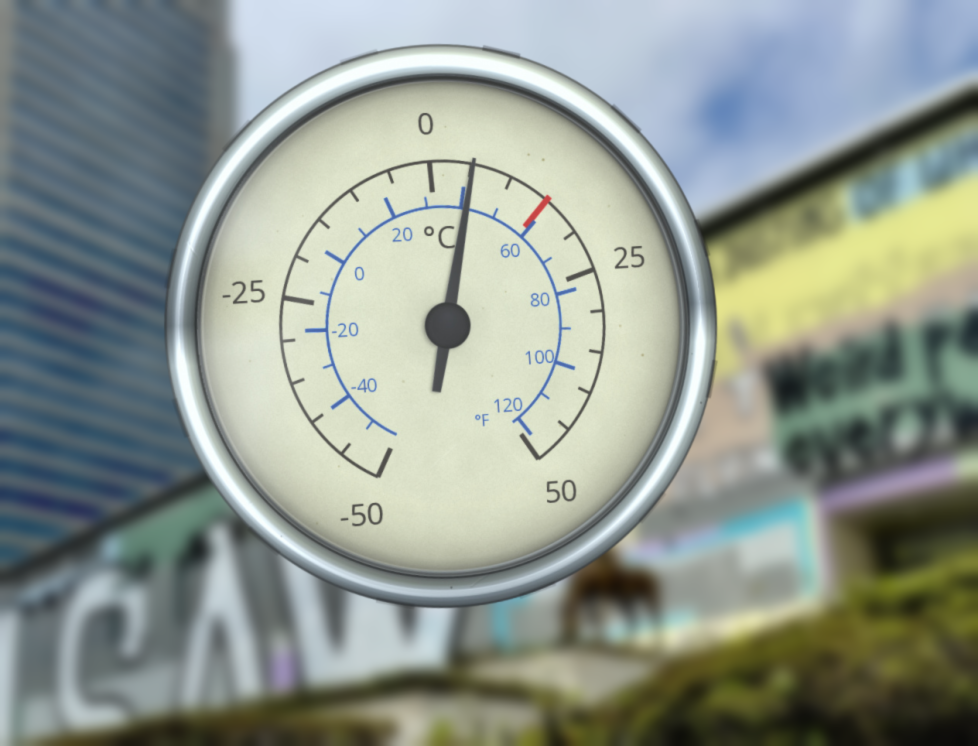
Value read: 5°C
